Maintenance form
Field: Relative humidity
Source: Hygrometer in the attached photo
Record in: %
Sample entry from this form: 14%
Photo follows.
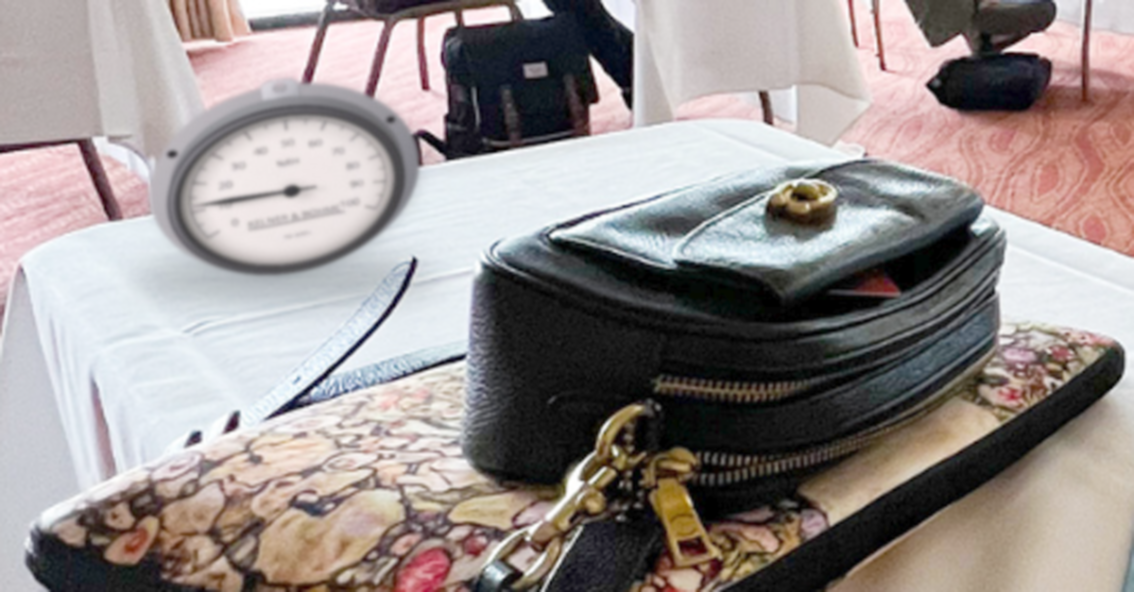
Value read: 12.5%
